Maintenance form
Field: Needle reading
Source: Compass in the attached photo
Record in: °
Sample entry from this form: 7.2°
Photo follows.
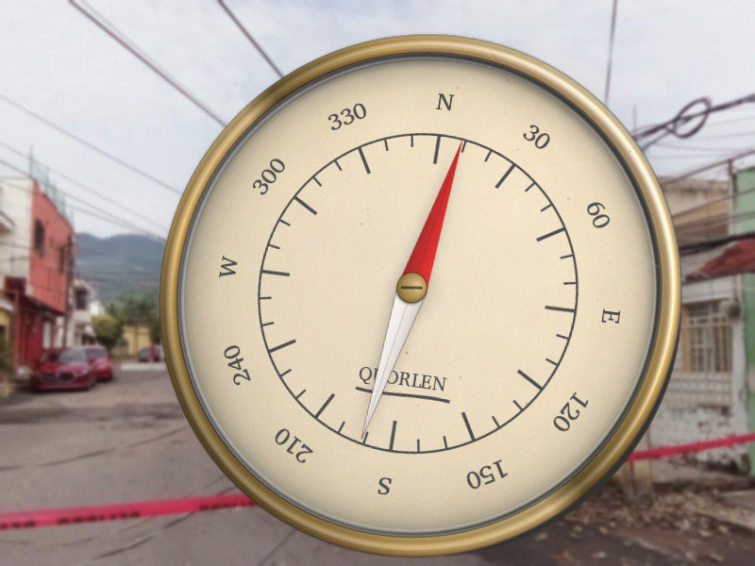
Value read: 10°
